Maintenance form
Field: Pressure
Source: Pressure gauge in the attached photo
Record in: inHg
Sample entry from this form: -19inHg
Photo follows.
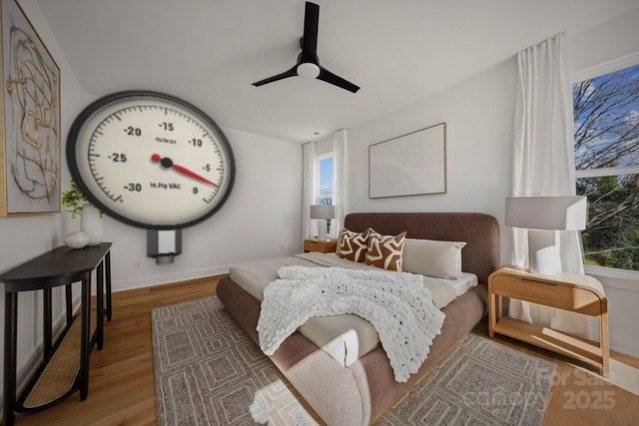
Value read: -2.5inHg
